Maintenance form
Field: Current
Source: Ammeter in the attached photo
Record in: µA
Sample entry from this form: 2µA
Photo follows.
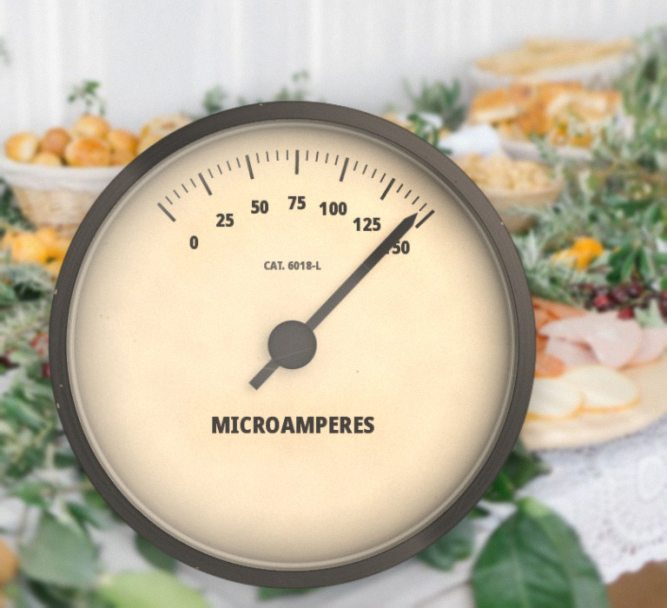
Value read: 145µA
